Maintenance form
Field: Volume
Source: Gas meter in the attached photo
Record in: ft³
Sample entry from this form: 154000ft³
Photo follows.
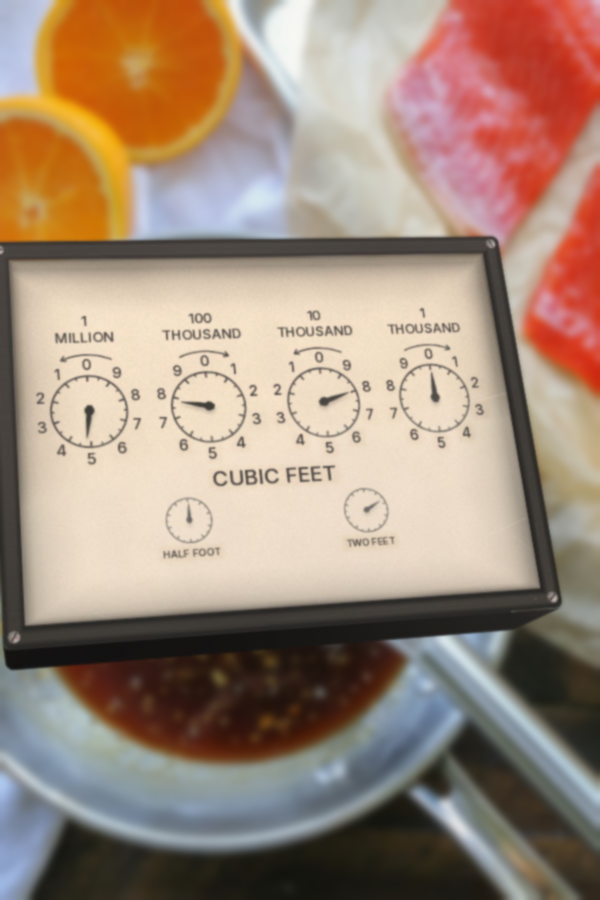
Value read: 478000ft³
